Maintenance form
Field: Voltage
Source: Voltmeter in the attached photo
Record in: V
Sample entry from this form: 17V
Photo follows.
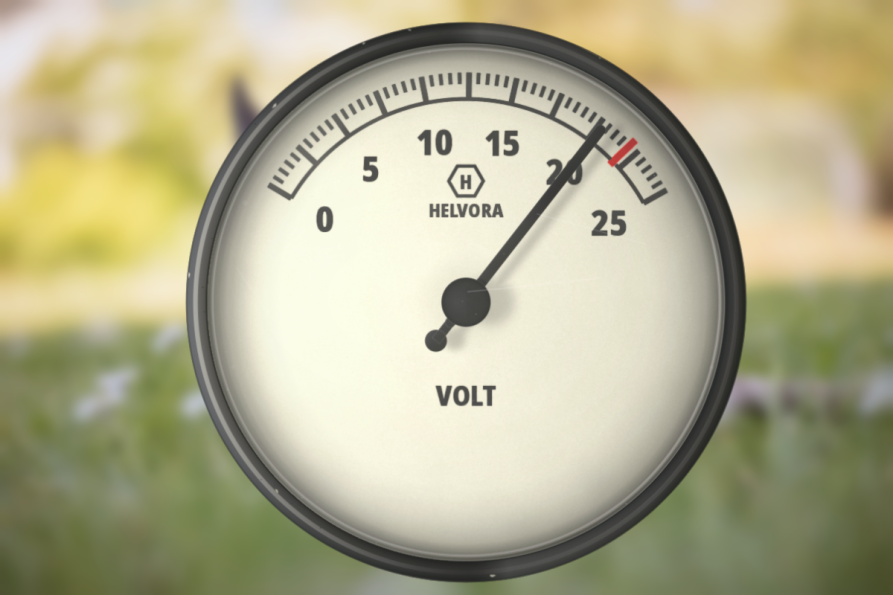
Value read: 20.25V
